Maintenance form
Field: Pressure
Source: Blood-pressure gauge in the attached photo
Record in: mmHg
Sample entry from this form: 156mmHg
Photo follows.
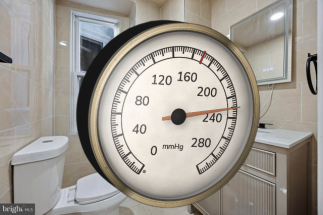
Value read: 230mmHg
